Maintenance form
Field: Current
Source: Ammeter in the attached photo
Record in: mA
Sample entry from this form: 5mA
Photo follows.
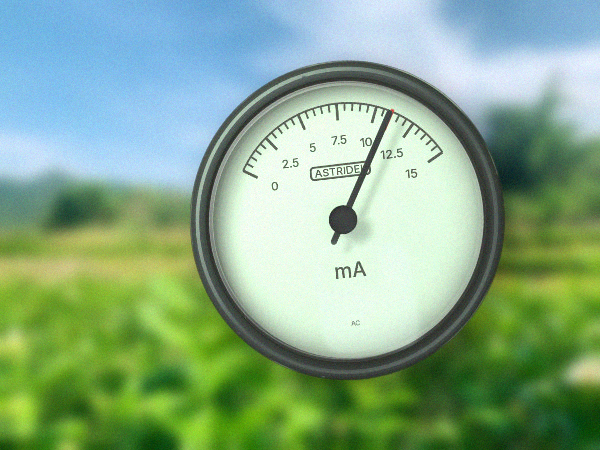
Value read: 11mA
